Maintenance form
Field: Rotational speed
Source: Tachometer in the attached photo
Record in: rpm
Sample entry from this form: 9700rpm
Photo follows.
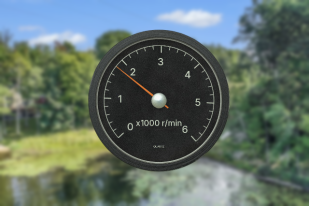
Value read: 1800rpm
